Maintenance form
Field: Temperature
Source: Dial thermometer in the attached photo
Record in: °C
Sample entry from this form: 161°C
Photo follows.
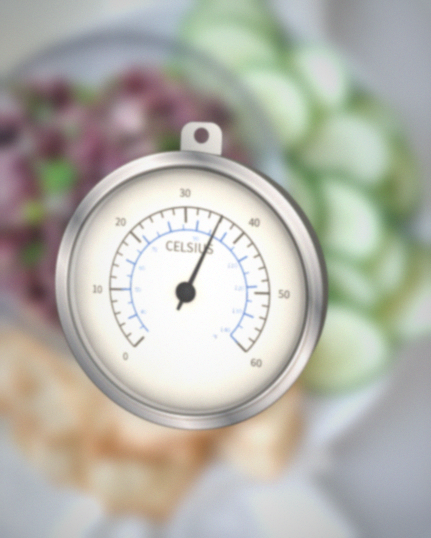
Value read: 36°C
